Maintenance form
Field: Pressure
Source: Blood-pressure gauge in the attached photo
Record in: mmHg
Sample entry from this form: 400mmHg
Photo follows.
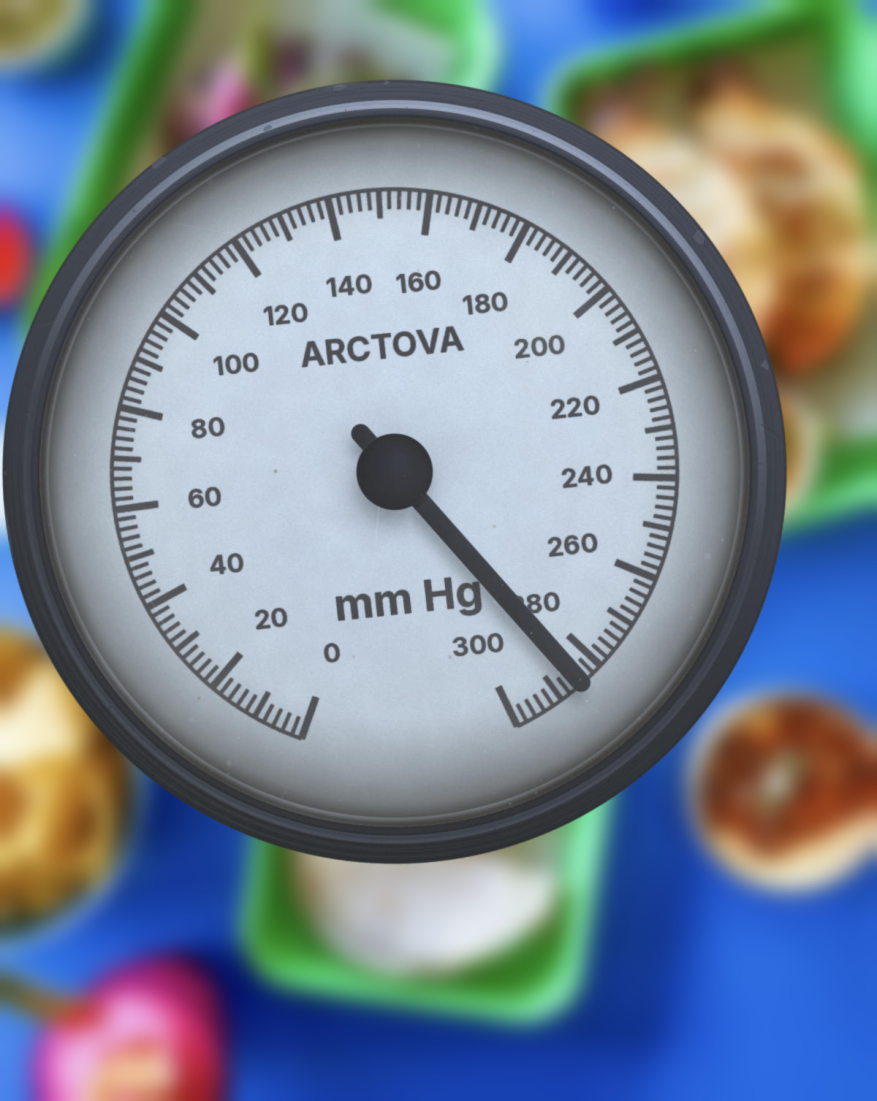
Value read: 285mmHg
